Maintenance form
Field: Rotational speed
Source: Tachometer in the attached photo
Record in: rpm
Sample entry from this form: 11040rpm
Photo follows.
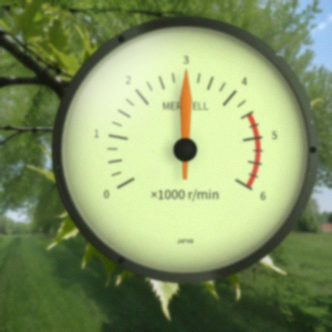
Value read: 3000rpm
